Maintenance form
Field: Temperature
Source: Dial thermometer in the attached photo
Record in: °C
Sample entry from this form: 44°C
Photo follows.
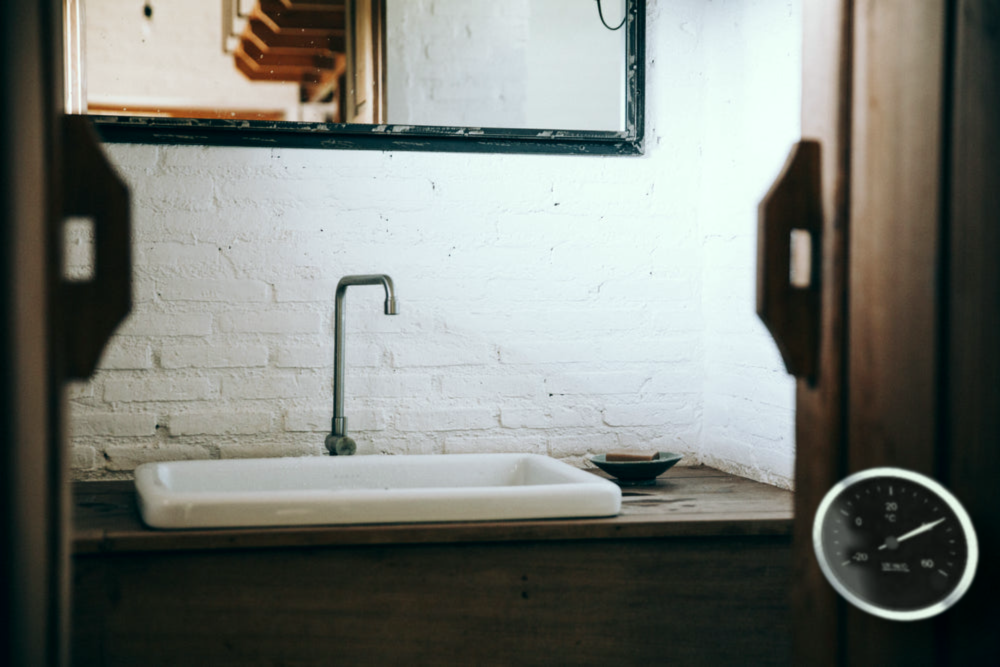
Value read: 40°C
